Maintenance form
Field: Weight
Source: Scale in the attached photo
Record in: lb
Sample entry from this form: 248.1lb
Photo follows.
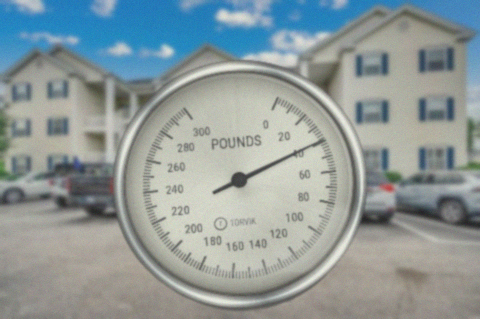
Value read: 40lb
